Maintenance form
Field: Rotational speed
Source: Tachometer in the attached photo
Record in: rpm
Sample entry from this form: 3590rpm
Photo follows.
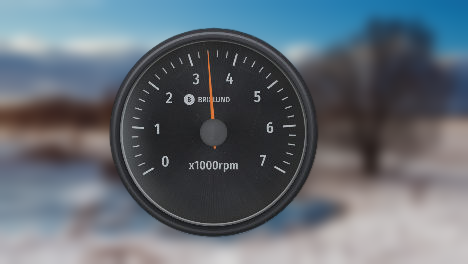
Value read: 3400rpm
